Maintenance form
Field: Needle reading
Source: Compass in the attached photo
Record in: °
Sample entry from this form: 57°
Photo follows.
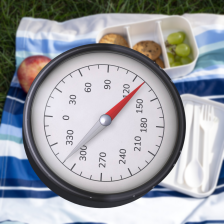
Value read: 130°
